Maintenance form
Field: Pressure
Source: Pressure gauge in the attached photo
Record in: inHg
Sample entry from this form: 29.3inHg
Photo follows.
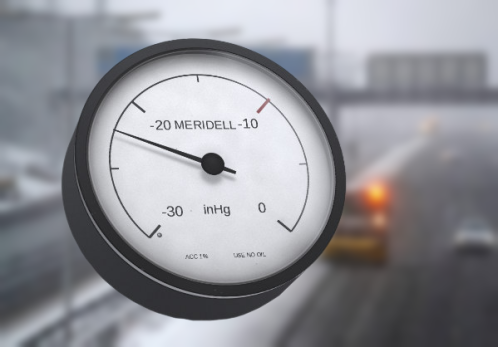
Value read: -22.5inHg
